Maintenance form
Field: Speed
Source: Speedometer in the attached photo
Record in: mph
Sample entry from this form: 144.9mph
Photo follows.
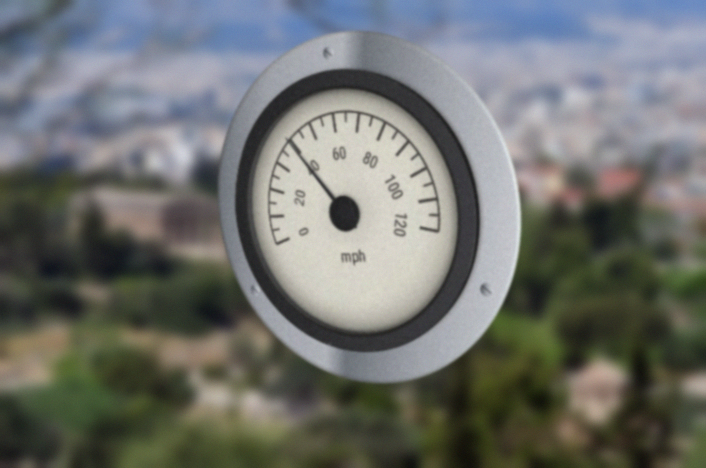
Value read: 40mph
